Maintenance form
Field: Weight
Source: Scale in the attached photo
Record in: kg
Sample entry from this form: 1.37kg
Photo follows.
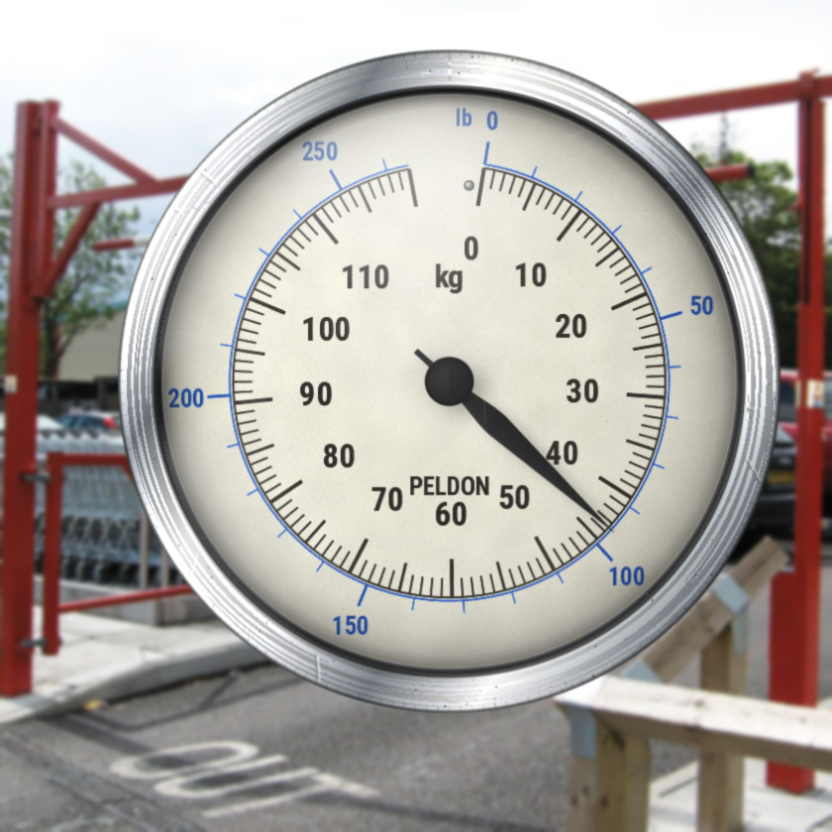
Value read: 43.5kg
